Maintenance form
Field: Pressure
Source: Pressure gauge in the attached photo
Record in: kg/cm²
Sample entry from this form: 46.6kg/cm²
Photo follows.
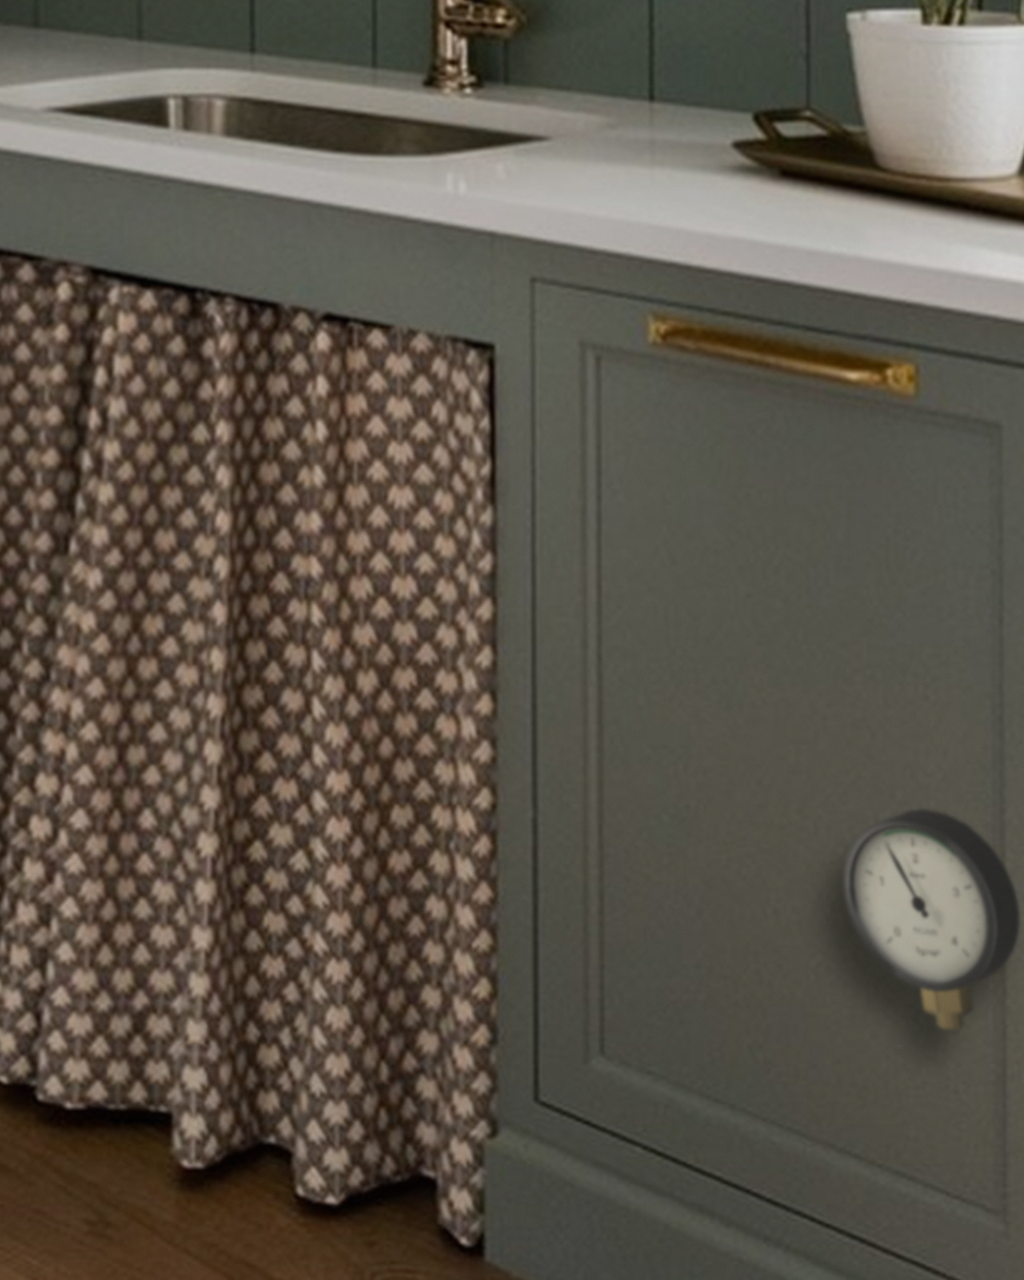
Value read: 1.6kg/cm²
